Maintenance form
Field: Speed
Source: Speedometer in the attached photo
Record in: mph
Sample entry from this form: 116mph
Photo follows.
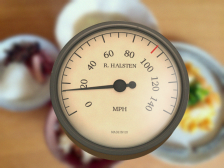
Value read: 15mph
